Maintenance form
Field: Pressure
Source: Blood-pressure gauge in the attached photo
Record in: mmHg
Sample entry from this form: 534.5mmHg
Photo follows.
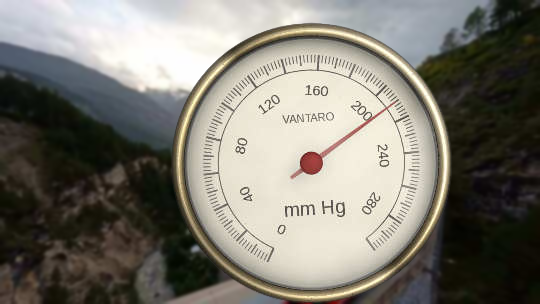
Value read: 210mmHg
